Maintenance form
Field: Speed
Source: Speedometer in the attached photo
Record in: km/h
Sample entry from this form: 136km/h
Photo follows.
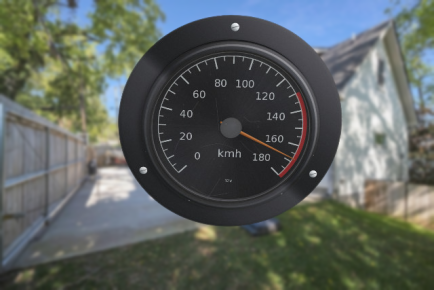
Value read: 167.5km/h
